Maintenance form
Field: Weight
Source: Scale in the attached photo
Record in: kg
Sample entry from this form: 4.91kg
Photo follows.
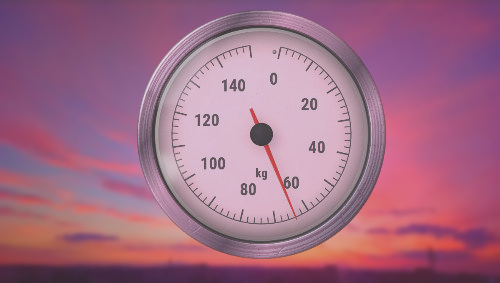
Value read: 64kg
